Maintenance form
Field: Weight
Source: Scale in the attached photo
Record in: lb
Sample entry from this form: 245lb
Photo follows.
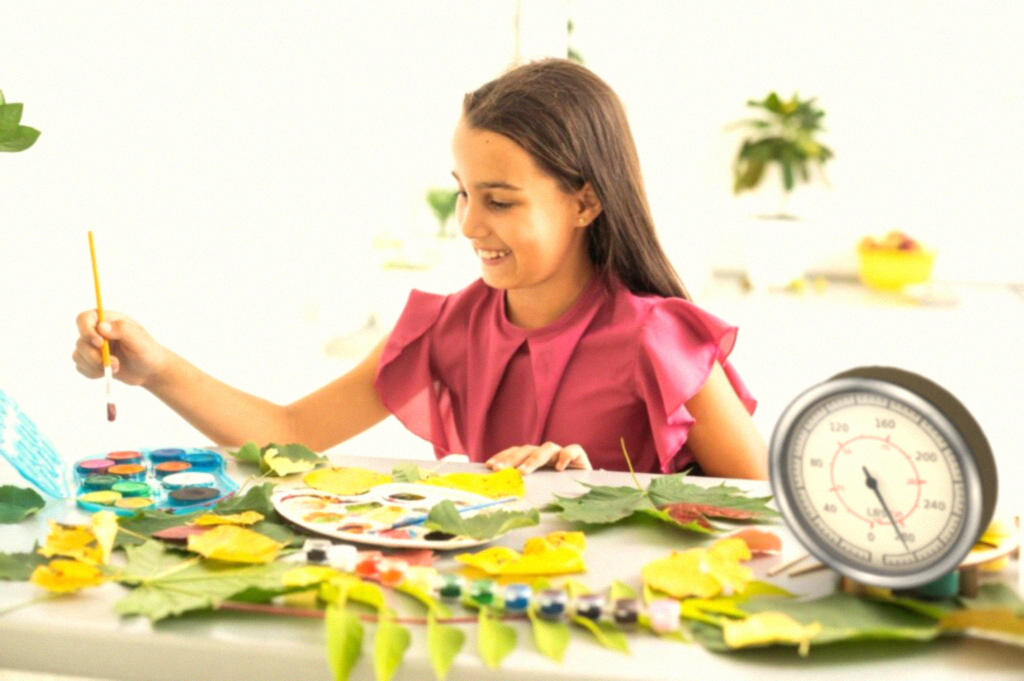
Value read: 280lb
